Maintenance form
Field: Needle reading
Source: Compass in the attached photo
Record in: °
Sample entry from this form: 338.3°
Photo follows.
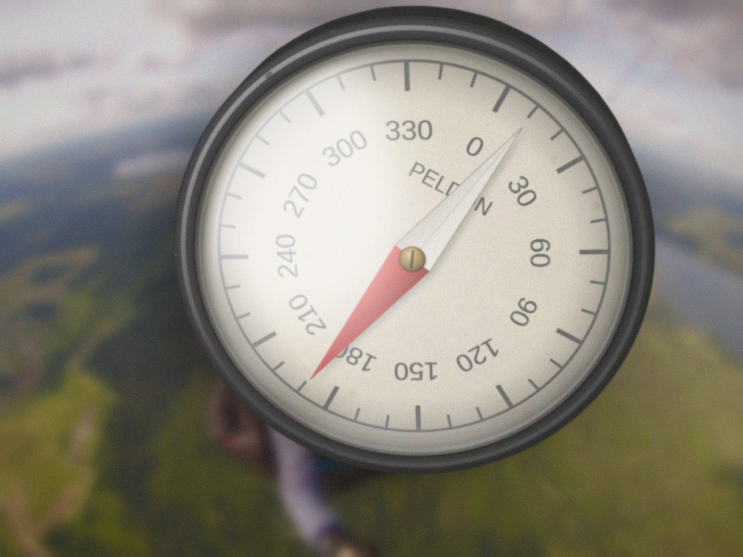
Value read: 190°
